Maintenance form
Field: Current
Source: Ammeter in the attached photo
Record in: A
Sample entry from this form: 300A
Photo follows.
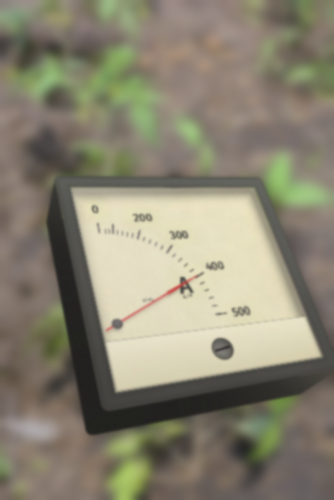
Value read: 400A
